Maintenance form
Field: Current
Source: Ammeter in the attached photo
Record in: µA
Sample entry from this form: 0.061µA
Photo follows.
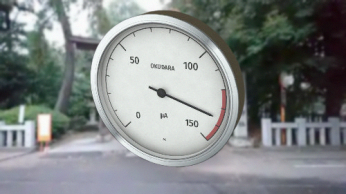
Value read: 135µA
